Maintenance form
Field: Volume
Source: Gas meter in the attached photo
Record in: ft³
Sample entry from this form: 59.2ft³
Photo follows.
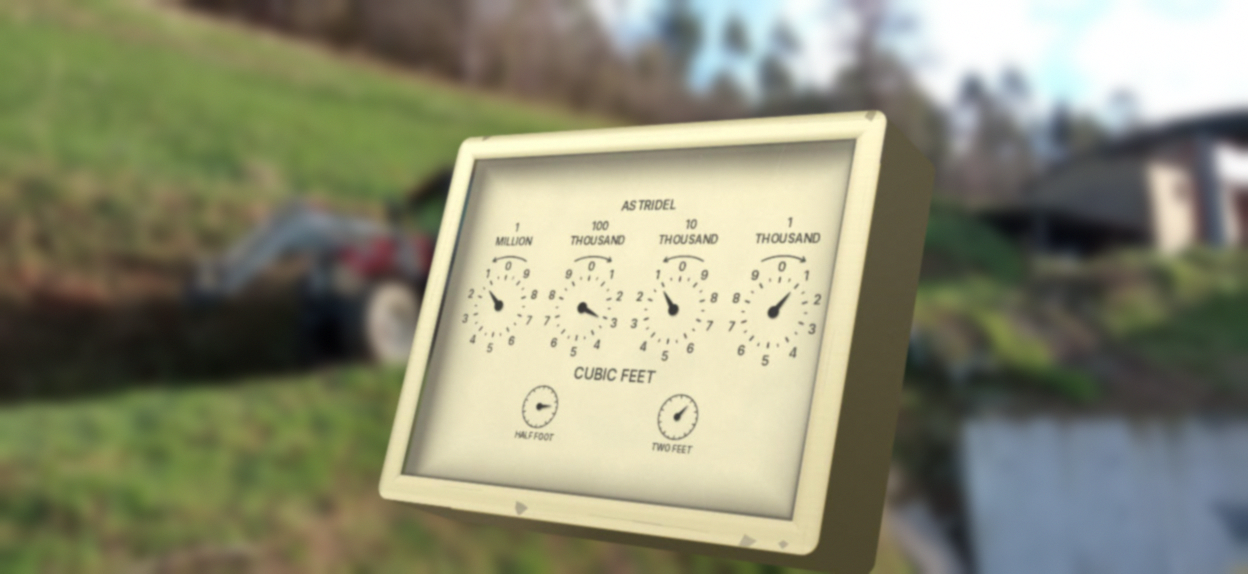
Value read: 131100ft³
